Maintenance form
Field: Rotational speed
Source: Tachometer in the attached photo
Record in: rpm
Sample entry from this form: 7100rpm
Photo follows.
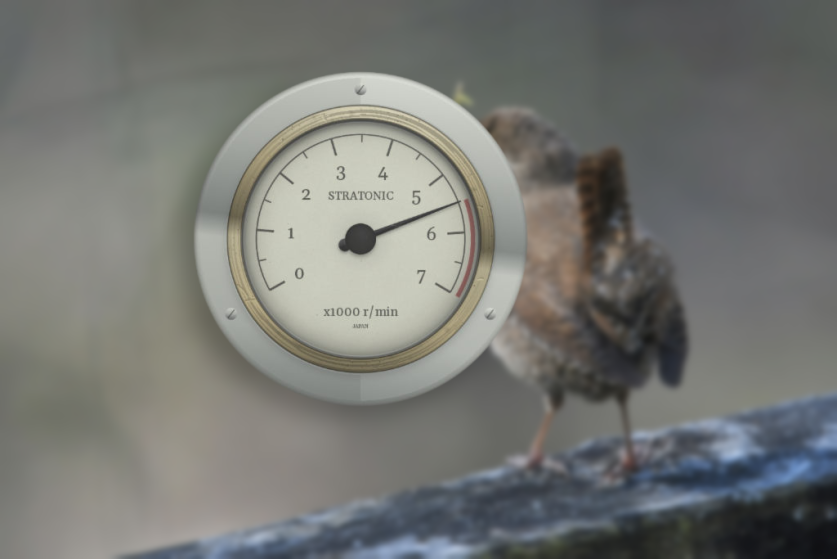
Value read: 5500rpm
